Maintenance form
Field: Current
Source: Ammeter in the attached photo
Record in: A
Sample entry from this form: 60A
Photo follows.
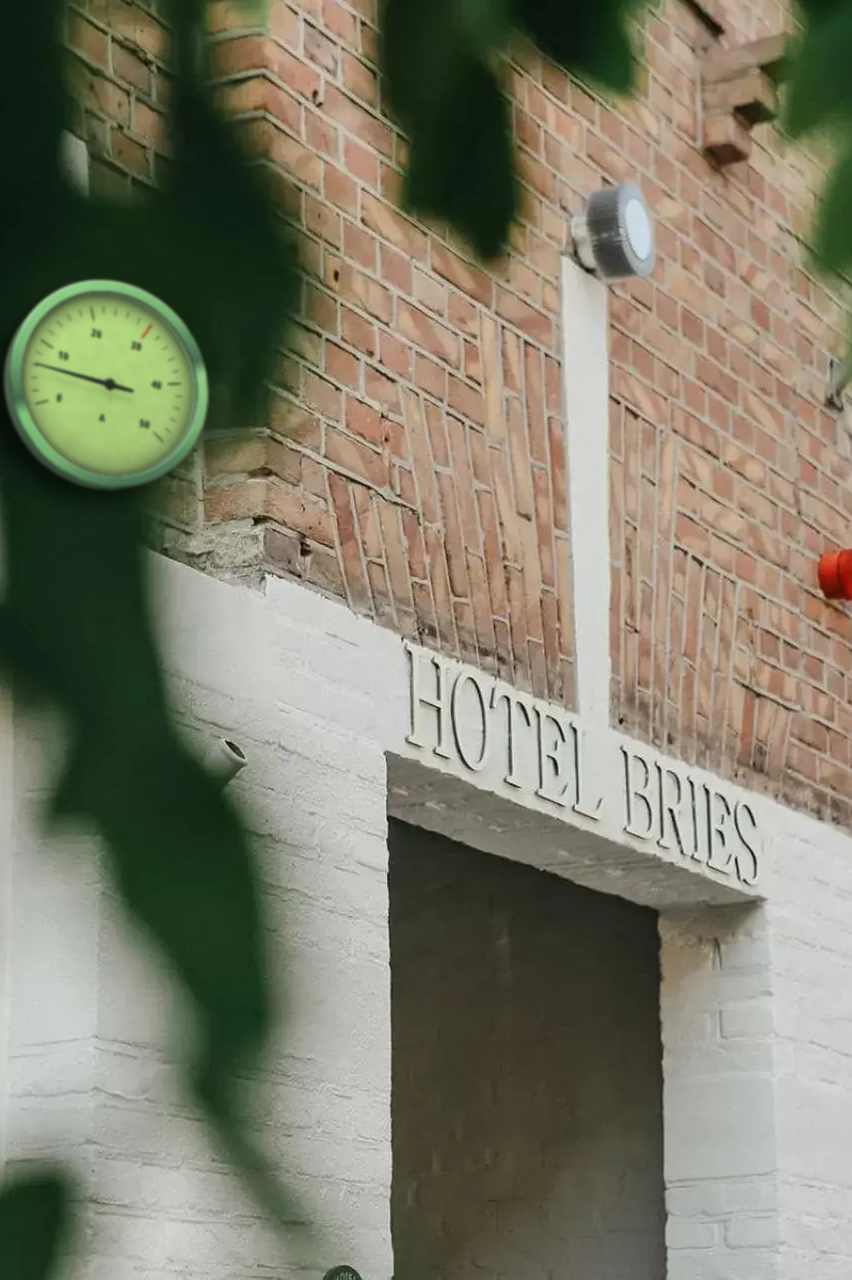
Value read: 6A
